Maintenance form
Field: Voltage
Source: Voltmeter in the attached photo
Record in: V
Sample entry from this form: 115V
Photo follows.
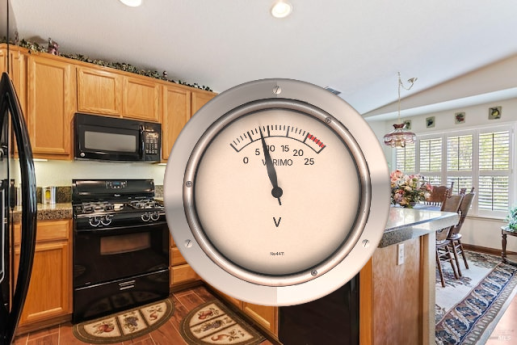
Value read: 8V
